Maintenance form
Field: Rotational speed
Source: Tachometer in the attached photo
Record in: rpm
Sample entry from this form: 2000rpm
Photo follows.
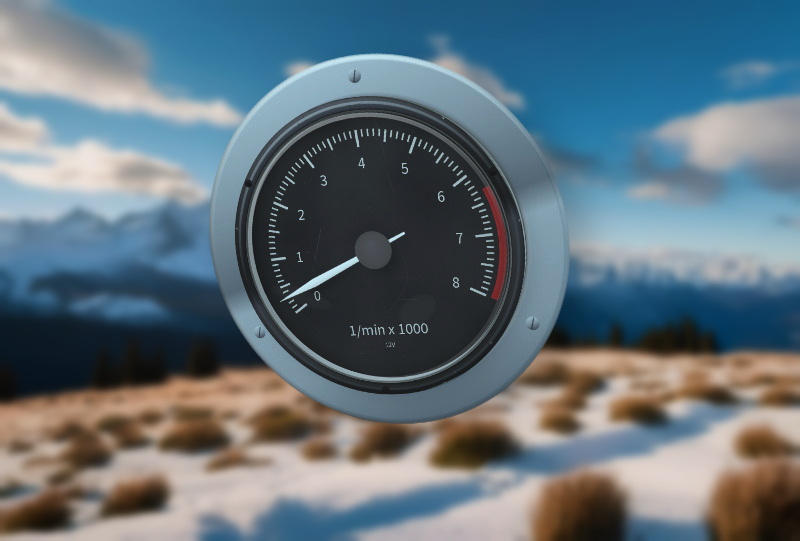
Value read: 300rpm
